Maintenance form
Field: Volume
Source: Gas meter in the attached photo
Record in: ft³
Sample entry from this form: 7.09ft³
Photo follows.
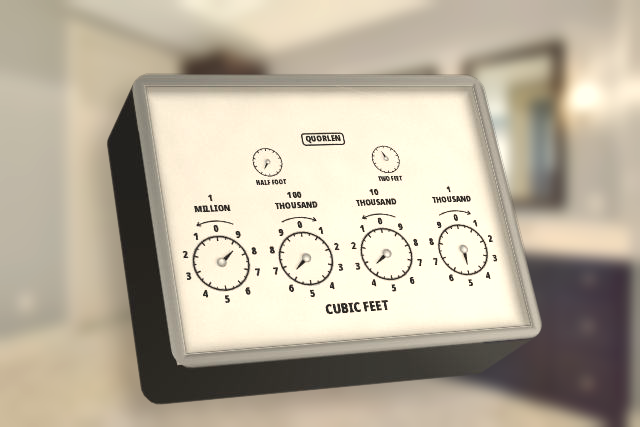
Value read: 863500ft³
